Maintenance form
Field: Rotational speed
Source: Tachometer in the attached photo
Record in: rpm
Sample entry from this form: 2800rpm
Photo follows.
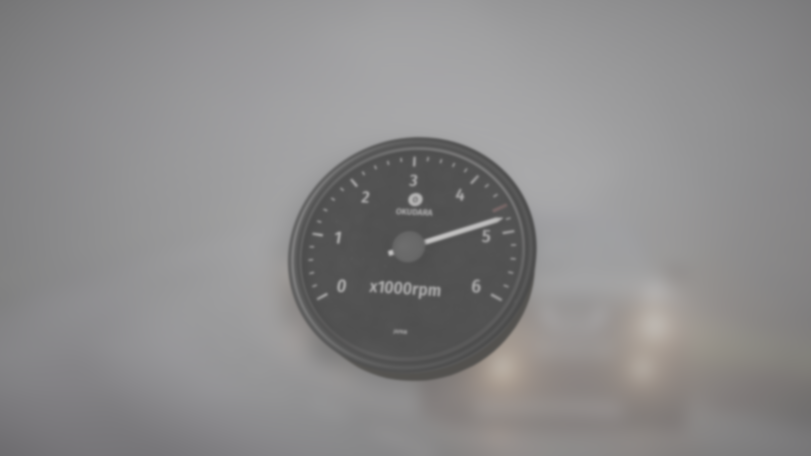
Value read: 4800rpm
